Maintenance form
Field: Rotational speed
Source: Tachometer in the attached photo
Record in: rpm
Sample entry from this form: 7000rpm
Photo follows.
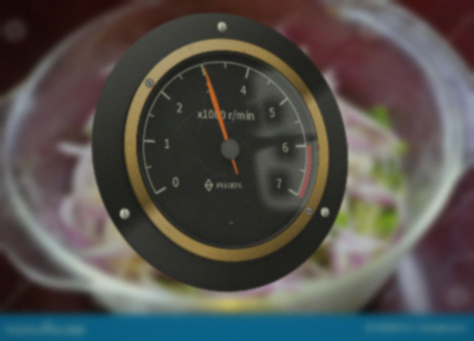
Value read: 3000rpm
